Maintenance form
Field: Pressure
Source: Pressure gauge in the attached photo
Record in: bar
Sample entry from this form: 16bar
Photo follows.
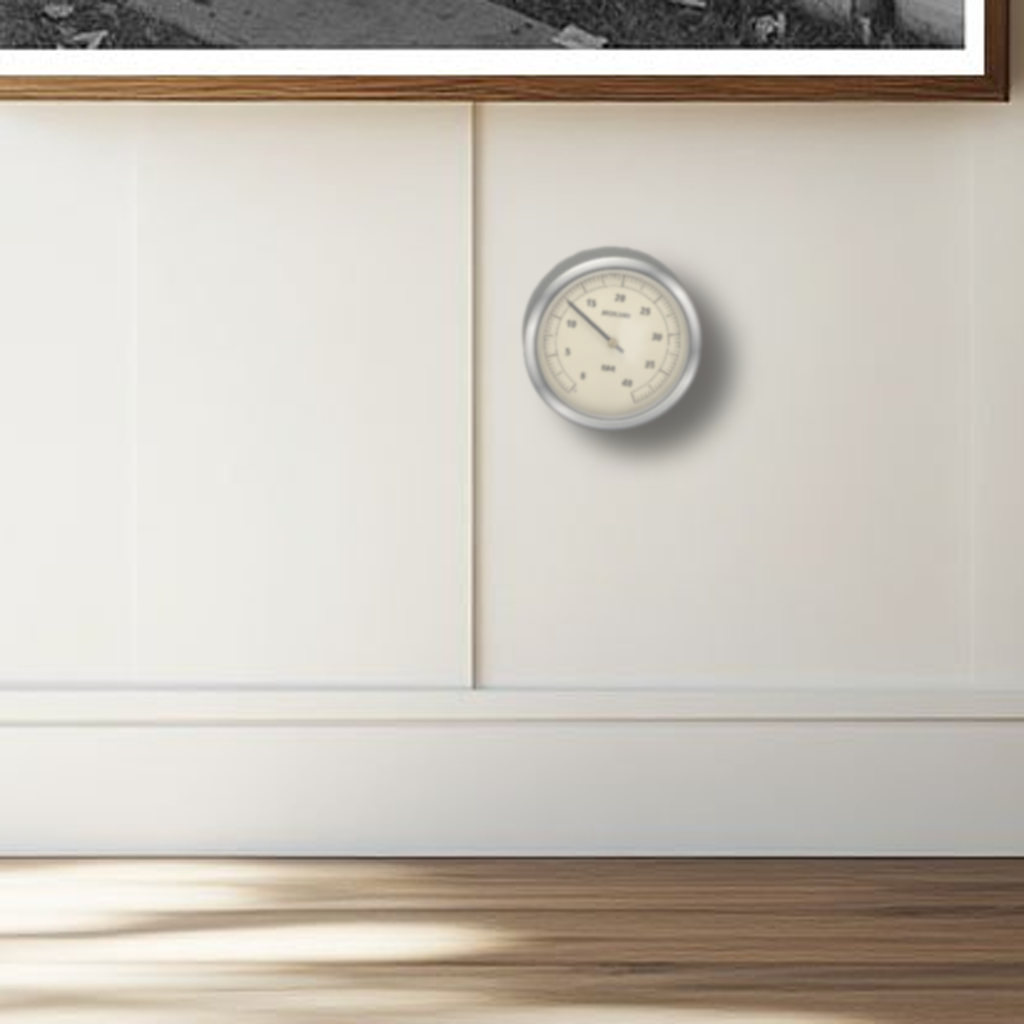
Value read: 12.5bar
